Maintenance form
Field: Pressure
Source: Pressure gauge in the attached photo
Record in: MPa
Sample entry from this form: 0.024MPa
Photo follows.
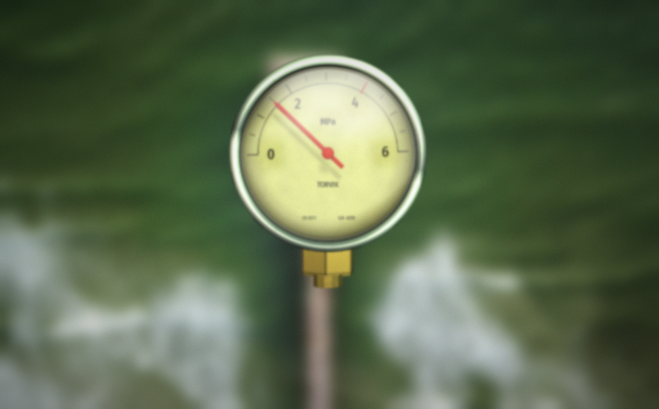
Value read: 1.5MPa
